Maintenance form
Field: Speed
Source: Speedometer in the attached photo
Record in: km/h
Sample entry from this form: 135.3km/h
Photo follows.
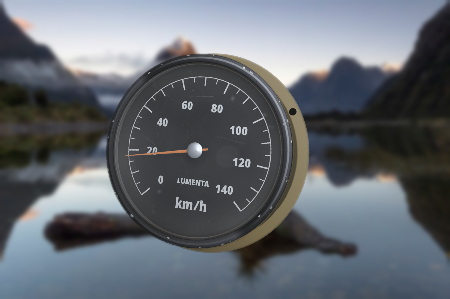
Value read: 17.5km/h
